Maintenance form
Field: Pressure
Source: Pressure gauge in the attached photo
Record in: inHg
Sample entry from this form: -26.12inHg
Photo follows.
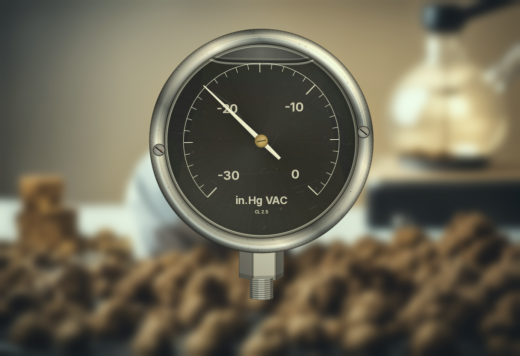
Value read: -20inHg
